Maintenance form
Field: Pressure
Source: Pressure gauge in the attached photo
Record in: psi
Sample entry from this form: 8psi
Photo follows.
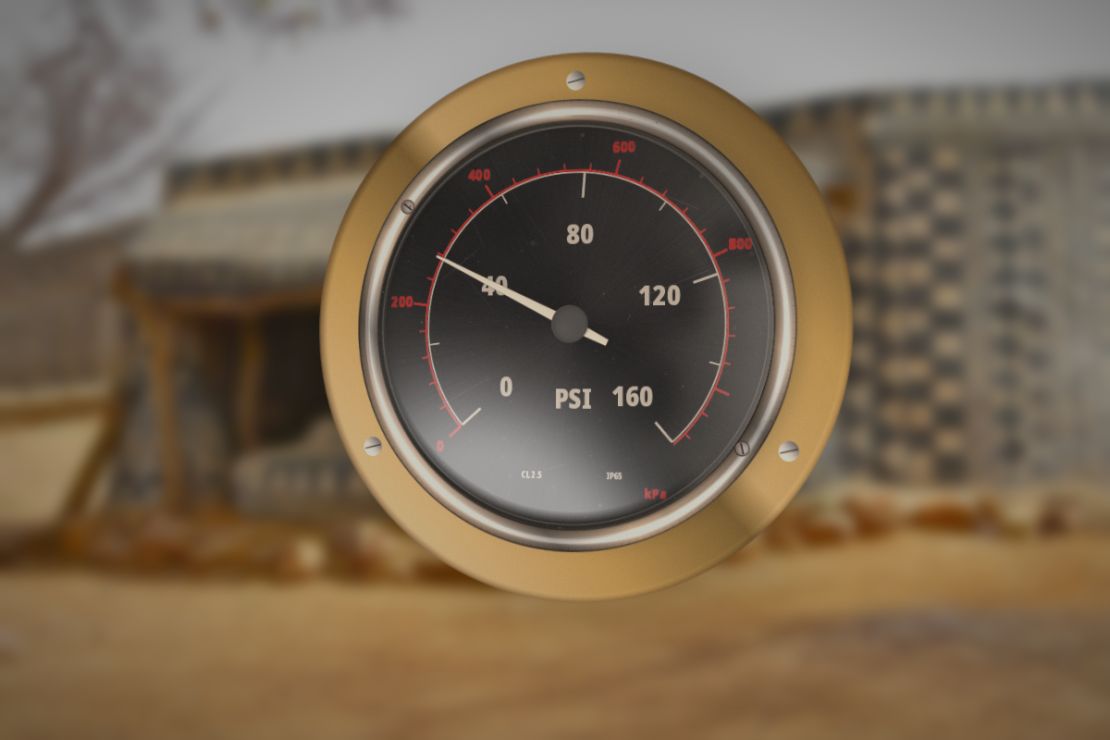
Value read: 40psi
